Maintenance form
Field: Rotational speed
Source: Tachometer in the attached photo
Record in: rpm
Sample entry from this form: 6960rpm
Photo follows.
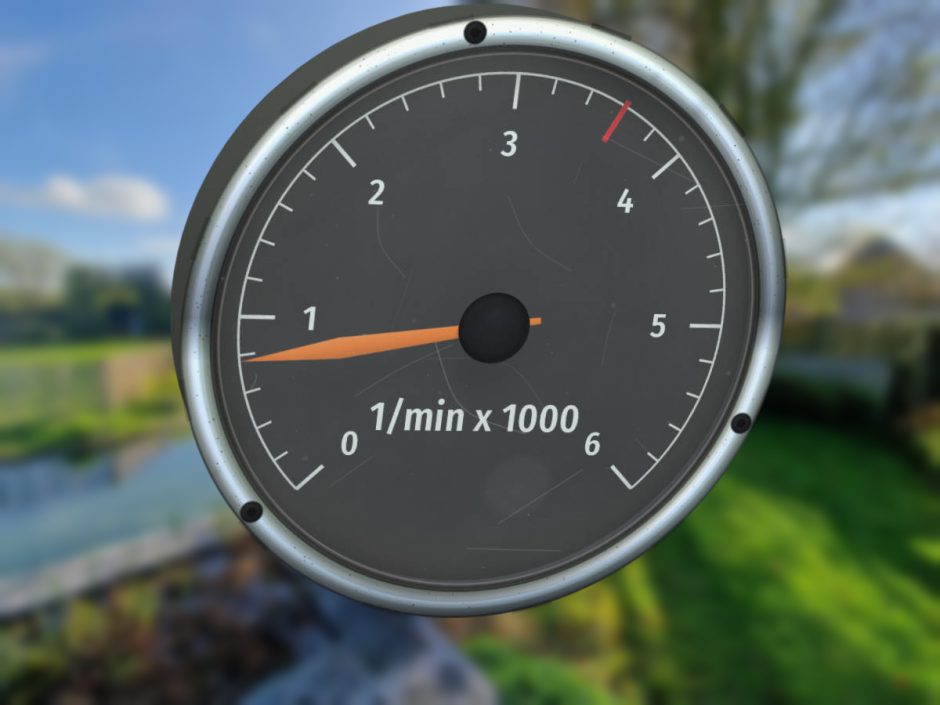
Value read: 800rpm
